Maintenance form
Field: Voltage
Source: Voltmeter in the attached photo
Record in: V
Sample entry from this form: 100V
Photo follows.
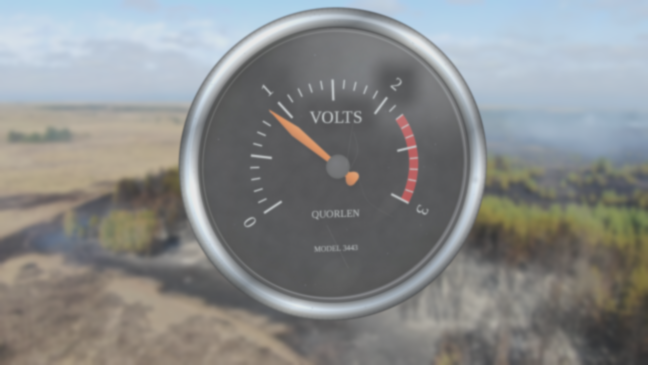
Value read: 0.9V
